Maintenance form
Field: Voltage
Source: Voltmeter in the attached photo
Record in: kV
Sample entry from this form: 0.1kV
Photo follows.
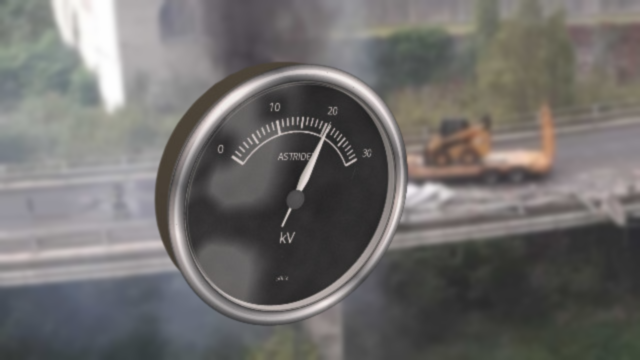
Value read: 20kV
